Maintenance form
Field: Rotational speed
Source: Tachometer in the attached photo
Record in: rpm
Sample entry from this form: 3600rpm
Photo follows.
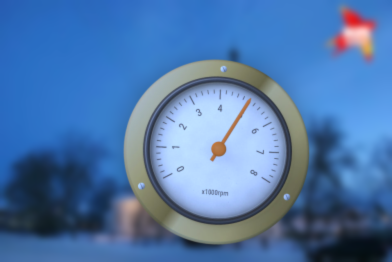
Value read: 5000rpm
